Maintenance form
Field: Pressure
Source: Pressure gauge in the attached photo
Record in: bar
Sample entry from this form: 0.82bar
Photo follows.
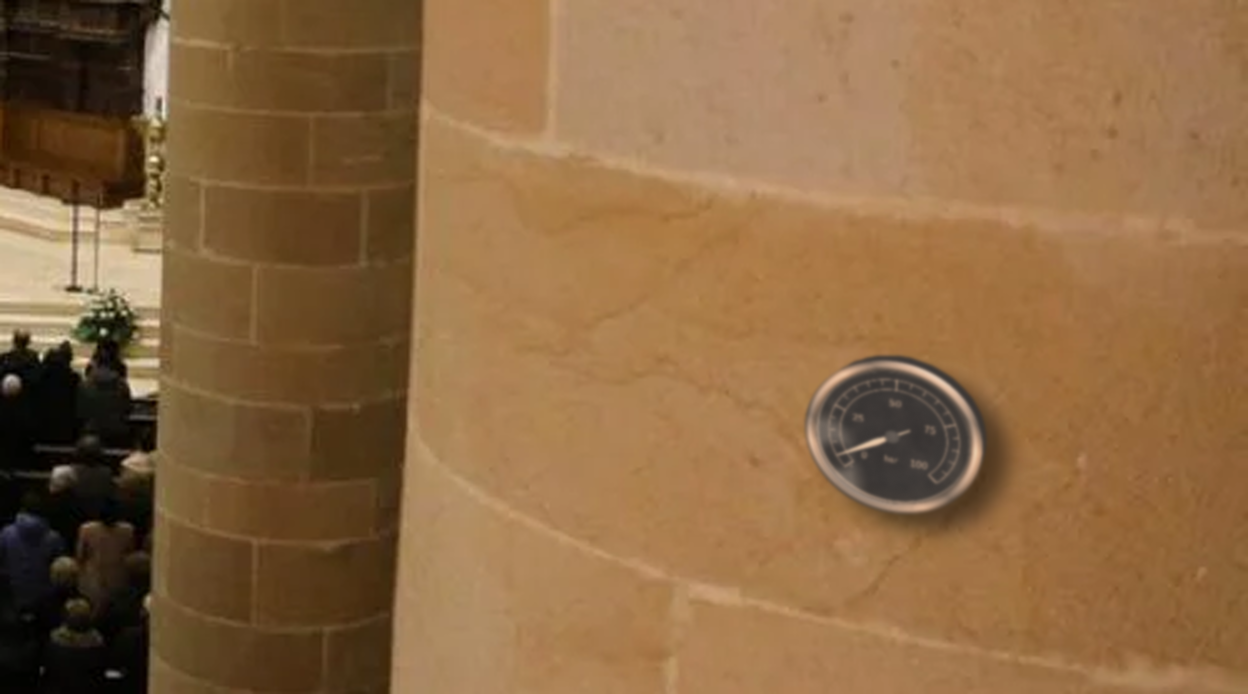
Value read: 5bar
